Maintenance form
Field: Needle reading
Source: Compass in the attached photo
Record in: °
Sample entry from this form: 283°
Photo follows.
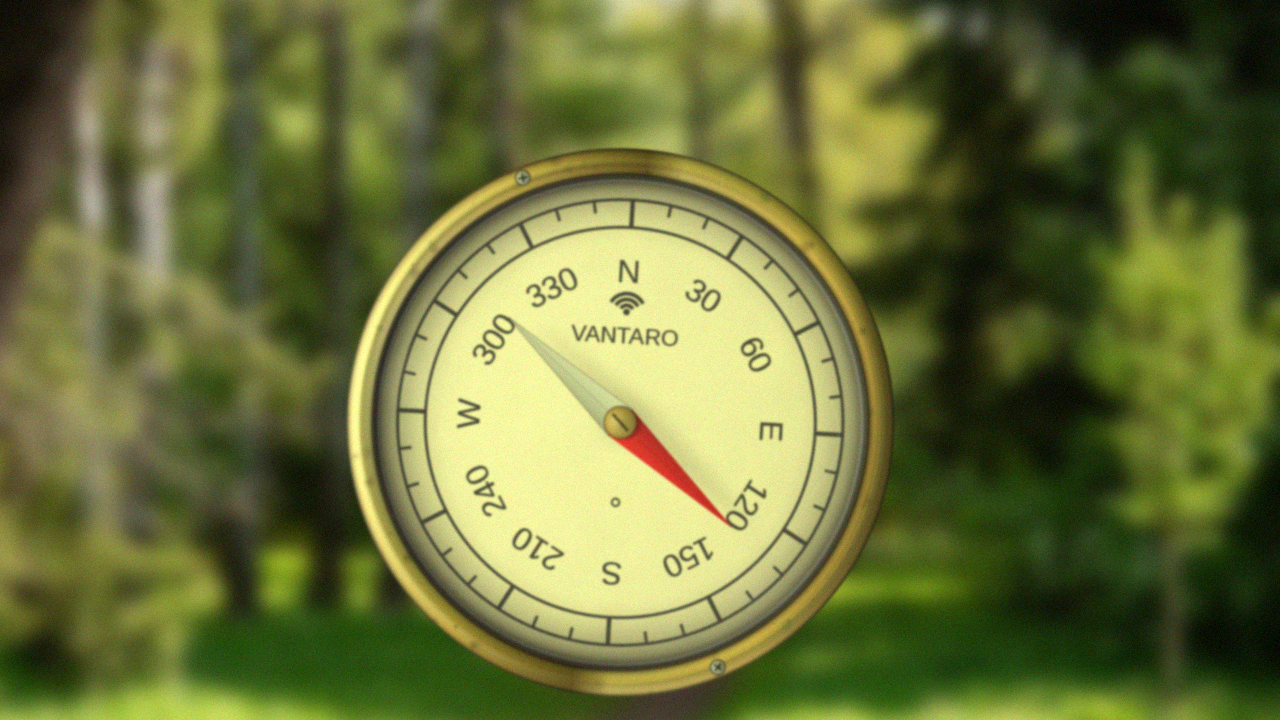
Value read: 130°
